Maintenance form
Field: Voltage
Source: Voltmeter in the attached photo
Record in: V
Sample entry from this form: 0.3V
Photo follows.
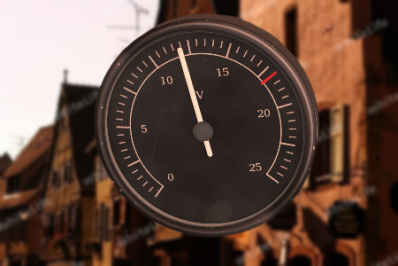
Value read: 12V
